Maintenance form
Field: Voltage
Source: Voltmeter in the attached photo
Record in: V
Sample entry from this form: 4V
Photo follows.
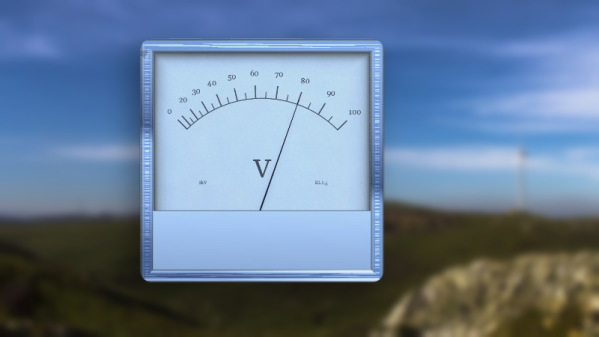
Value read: 80V
